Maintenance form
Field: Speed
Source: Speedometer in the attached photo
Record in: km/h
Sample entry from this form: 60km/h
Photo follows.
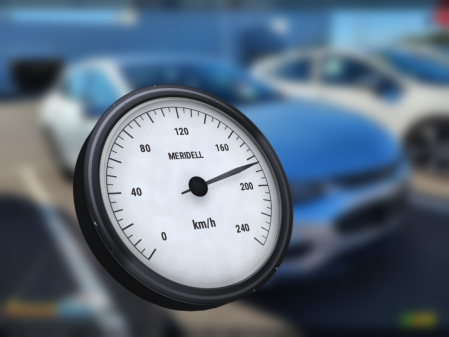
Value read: 185km/h
